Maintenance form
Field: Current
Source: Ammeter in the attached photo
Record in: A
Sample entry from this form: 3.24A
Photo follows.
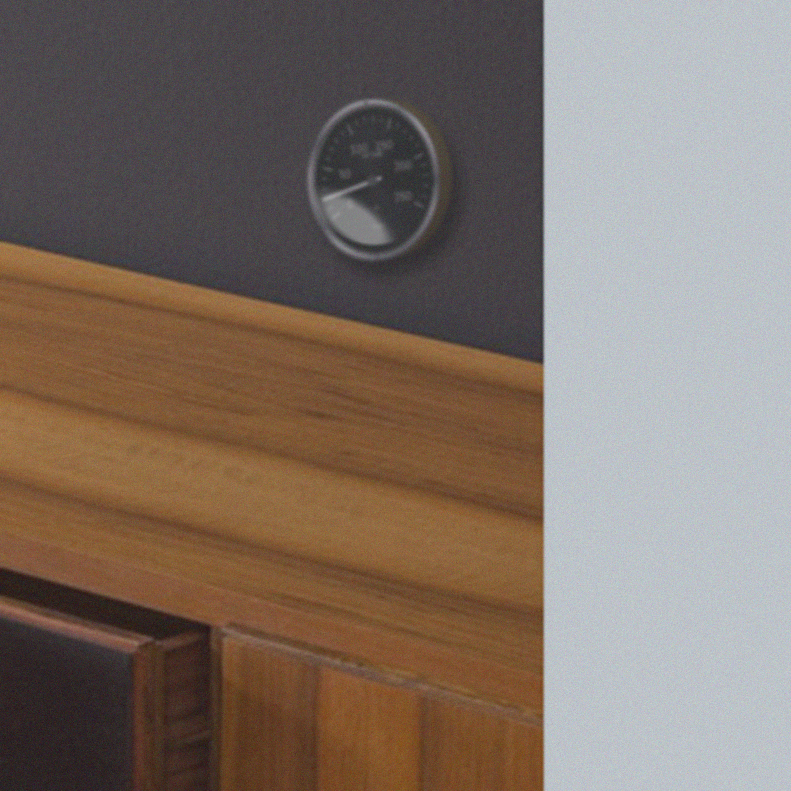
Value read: 20A
